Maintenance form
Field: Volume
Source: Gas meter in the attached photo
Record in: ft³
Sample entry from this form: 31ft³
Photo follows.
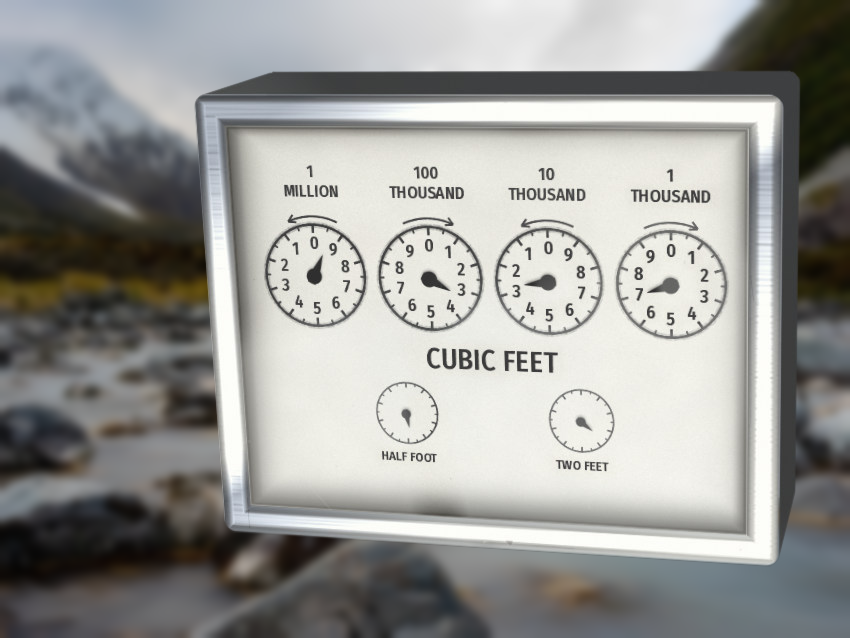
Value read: 932700ft³
